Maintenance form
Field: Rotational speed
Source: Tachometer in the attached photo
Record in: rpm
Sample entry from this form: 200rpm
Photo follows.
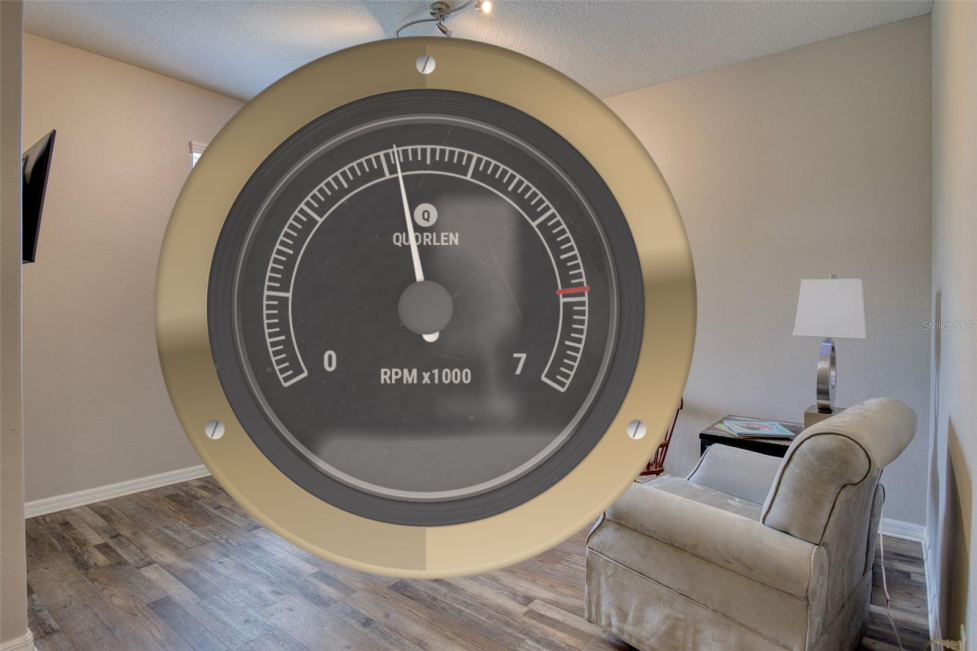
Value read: 3150rpm
